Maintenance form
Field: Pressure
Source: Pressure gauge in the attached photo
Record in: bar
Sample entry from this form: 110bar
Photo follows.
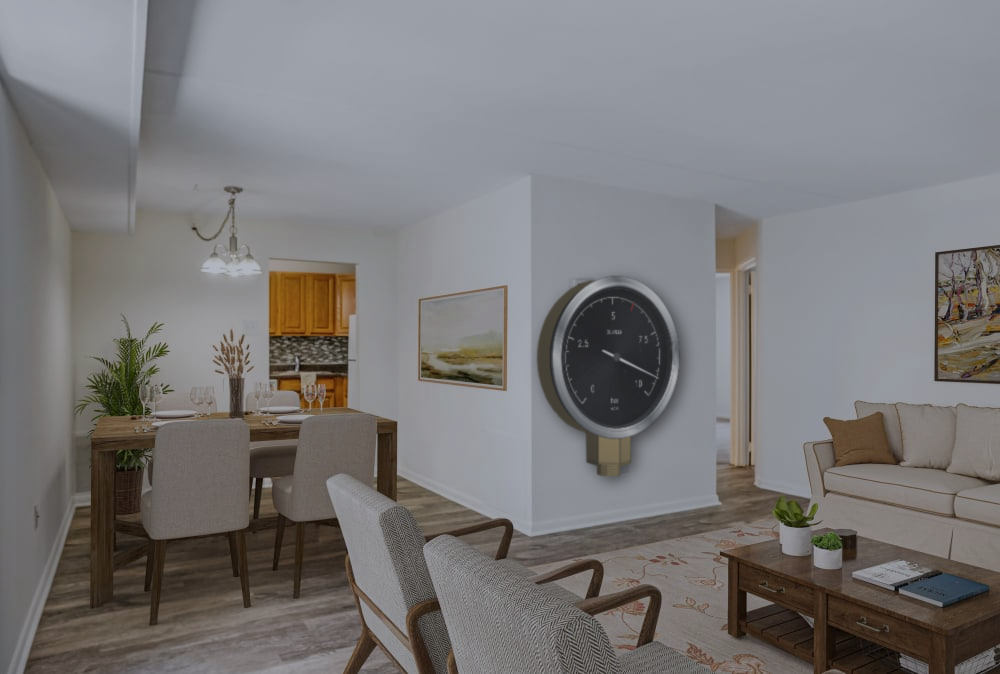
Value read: 9.25bar
